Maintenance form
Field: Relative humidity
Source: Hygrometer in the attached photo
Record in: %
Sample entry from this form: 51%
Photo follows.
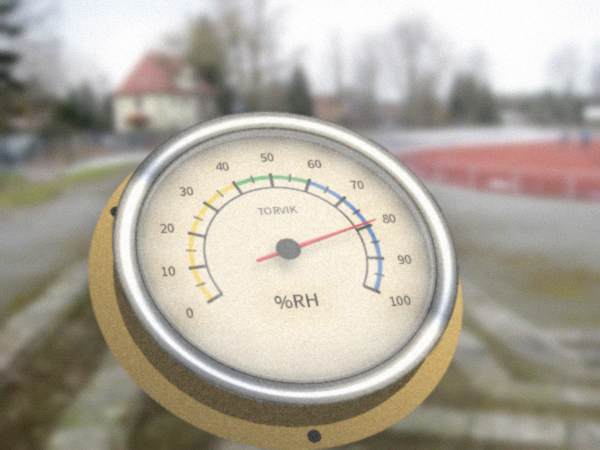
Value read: 80%
